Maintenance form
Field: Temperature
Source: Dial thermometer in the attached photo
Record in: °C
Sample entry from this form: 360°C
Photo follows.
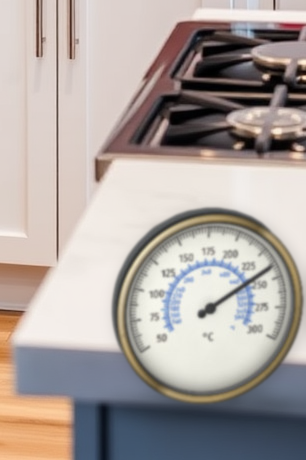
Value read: 237.5°C
